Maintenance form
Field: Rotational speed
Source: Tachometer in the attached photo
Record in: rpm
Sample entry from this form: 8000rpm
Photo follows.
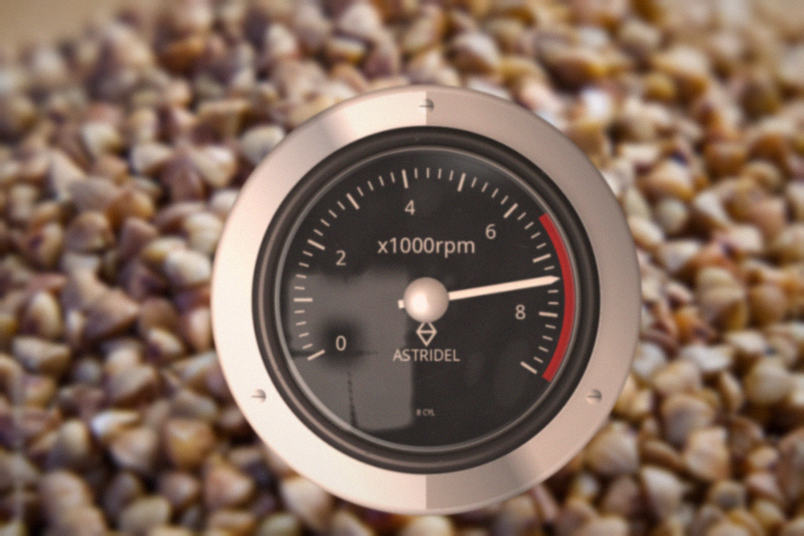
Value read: 7400rpm
